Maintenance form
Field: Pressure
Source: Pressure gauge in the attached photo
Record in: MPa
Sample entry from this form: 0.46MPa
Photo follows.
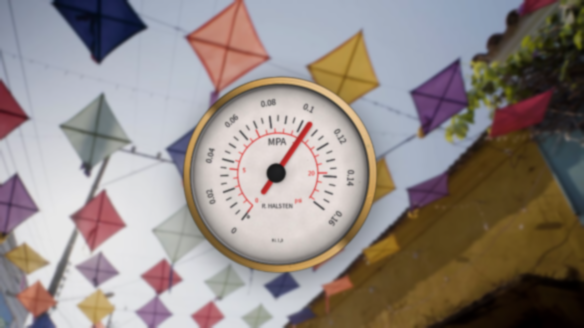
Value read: 0.105MPa
